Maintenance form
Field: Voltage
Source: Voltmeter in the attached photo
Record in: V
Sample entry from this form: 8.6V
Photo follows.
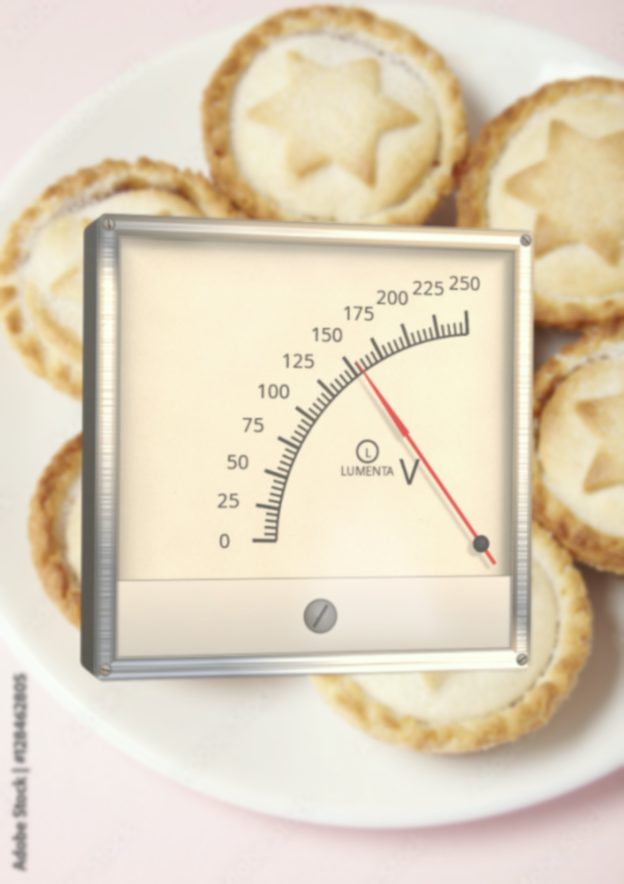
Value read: 155V
